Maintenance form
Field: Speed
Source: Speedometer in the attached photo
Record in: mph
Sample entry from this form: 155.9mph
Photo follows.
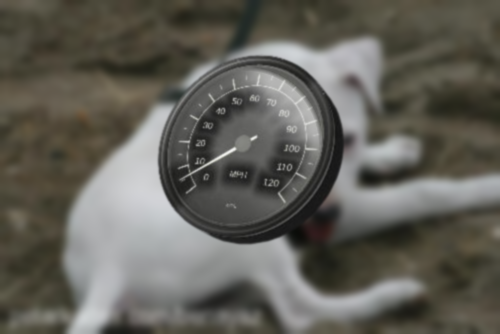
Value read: 5mph
